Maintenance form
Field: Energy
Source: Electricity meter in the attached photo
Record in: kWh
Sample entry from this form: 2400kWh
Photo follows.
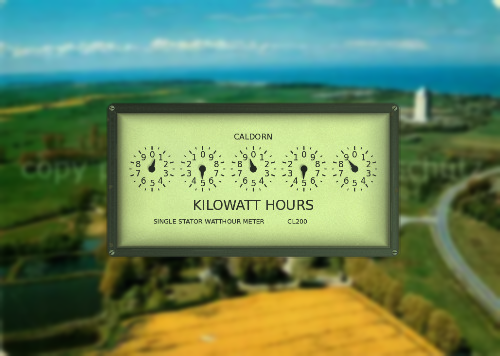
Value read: 4949kWh
